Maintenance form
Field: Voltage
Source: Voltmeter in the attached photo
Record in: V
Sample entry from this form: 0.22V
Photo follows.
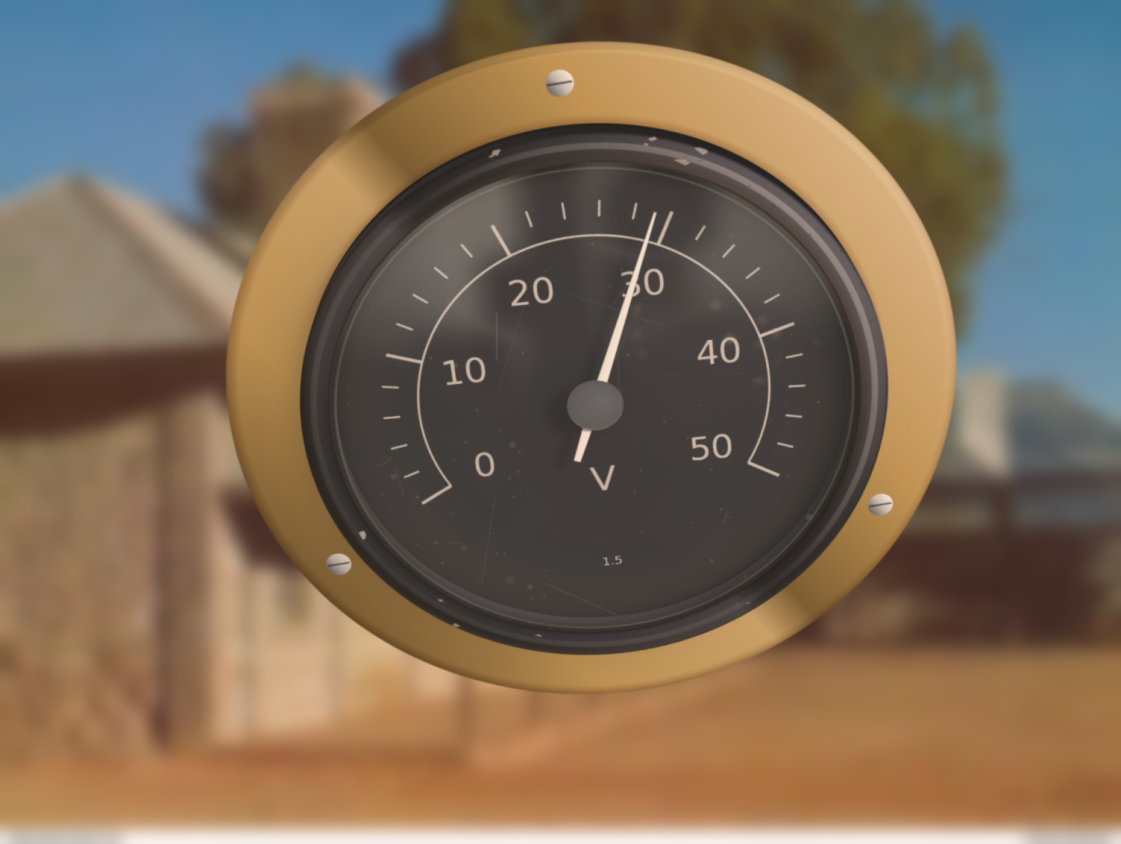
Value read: 29V
